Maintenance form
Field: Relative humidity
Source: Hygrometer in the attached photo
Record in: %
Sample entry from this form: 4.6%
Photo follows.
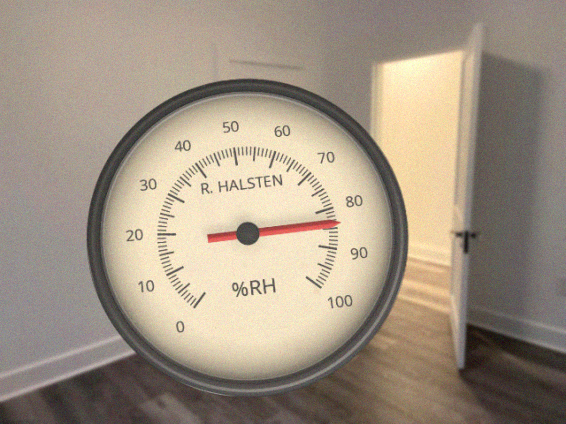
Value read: 84%
